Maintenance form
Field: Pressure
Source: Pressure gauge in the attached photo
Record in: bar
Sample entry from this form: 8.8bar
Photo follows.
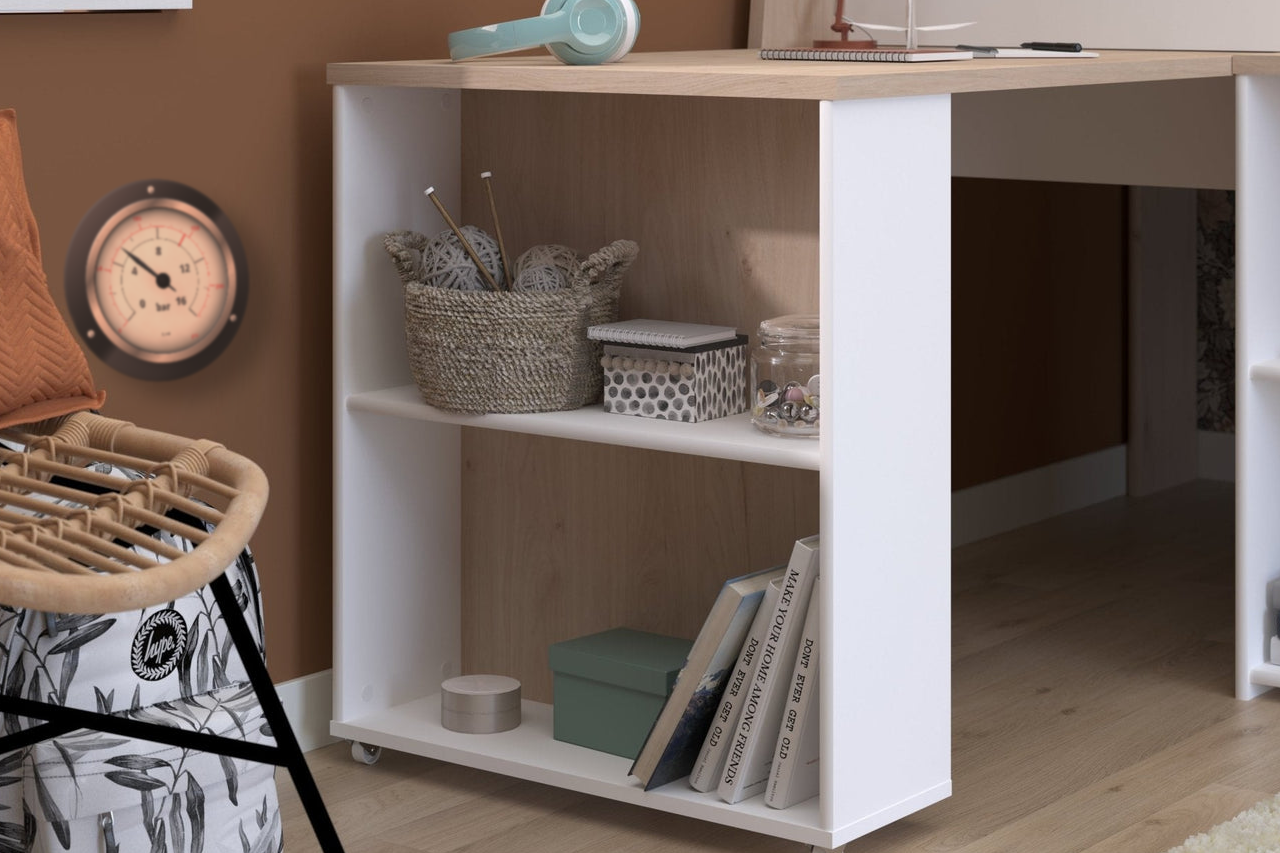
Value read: 5bar
